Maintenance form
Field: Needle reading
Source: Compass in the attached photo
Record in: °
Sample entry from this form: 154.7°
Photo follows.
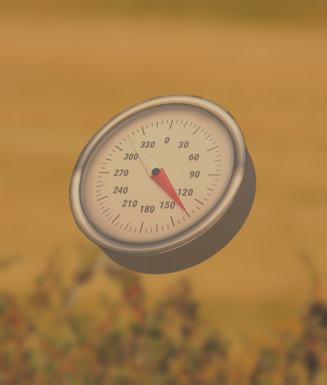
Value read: 135°
